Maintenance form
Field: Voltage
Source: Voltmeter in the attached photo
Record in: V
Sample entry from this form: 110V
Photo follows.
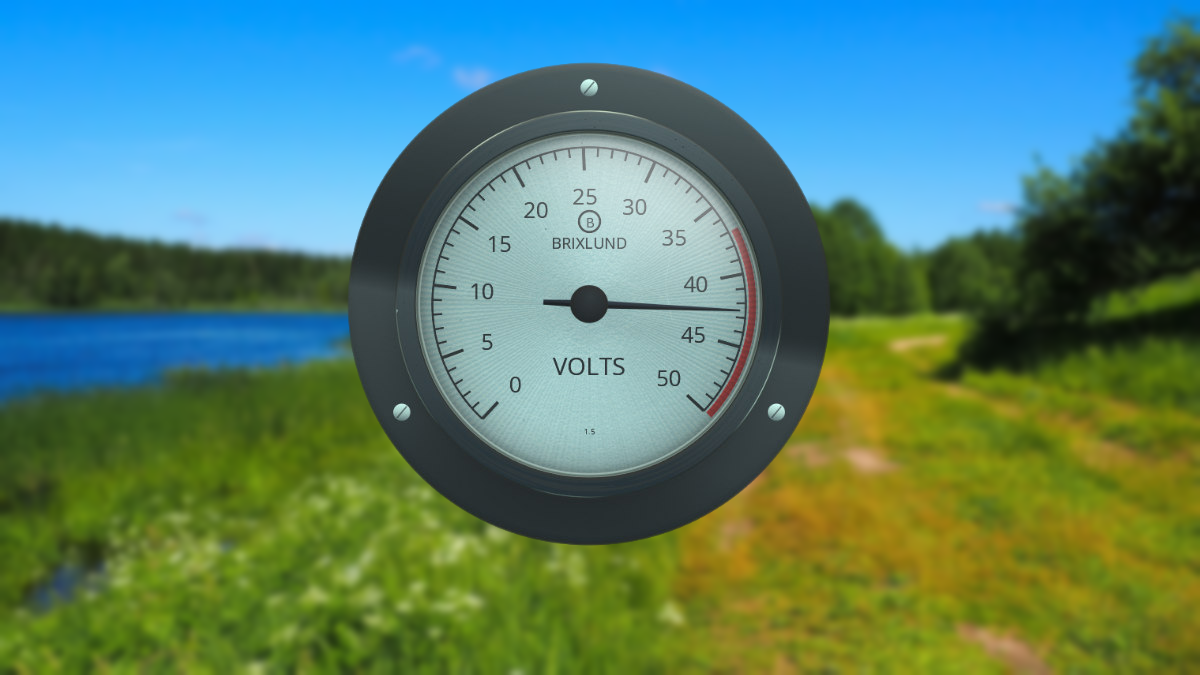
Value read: 42.5V
